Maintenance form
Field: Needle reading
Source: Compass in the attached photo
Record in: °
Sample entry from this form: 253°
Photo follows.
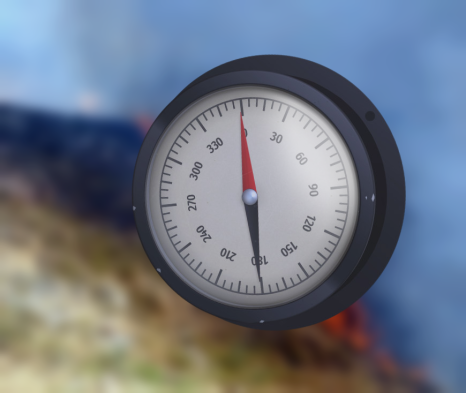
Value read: 0°
